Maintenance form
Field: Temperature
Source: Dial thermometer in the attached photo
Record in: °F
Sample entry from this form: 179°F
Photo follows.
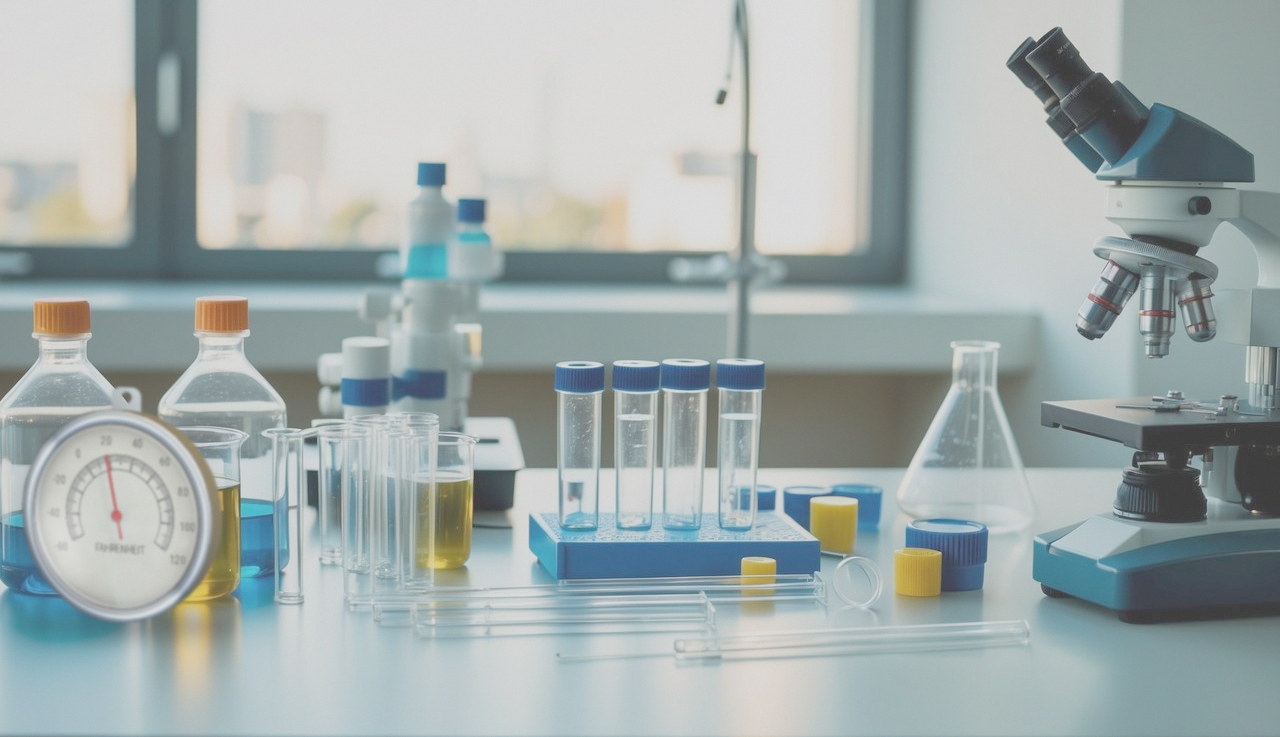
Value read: 20°F
